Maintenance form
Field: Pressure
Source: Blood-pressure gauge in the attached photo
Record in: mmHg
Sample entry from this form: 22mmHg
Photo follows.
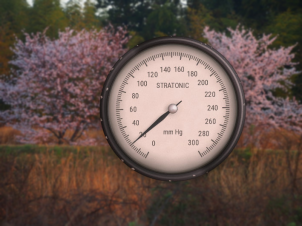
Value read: 20mmHg
